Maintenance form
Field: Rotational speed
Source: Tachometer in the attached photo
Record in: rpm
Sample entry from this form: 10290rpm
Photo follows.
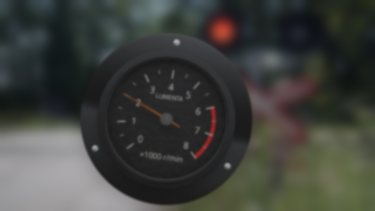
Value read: 2000rpm
